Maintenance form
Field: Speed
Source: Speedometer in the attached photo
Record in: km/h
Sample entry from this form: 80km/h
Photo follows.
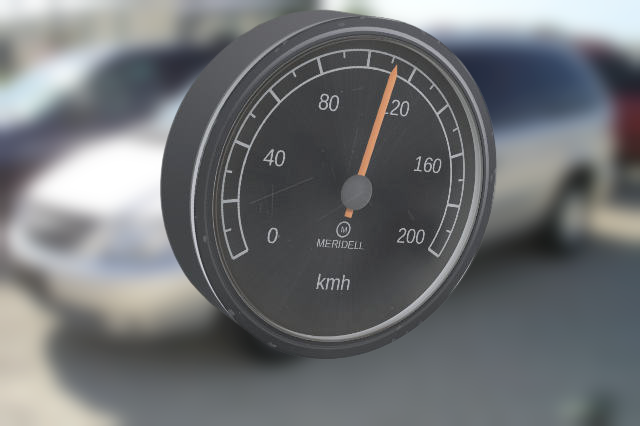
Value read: 110km/h
